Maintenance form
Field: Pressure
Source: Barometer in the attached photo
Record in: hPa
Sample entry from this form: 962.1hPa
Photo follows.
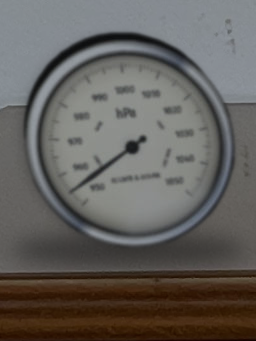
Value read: 955hPa
